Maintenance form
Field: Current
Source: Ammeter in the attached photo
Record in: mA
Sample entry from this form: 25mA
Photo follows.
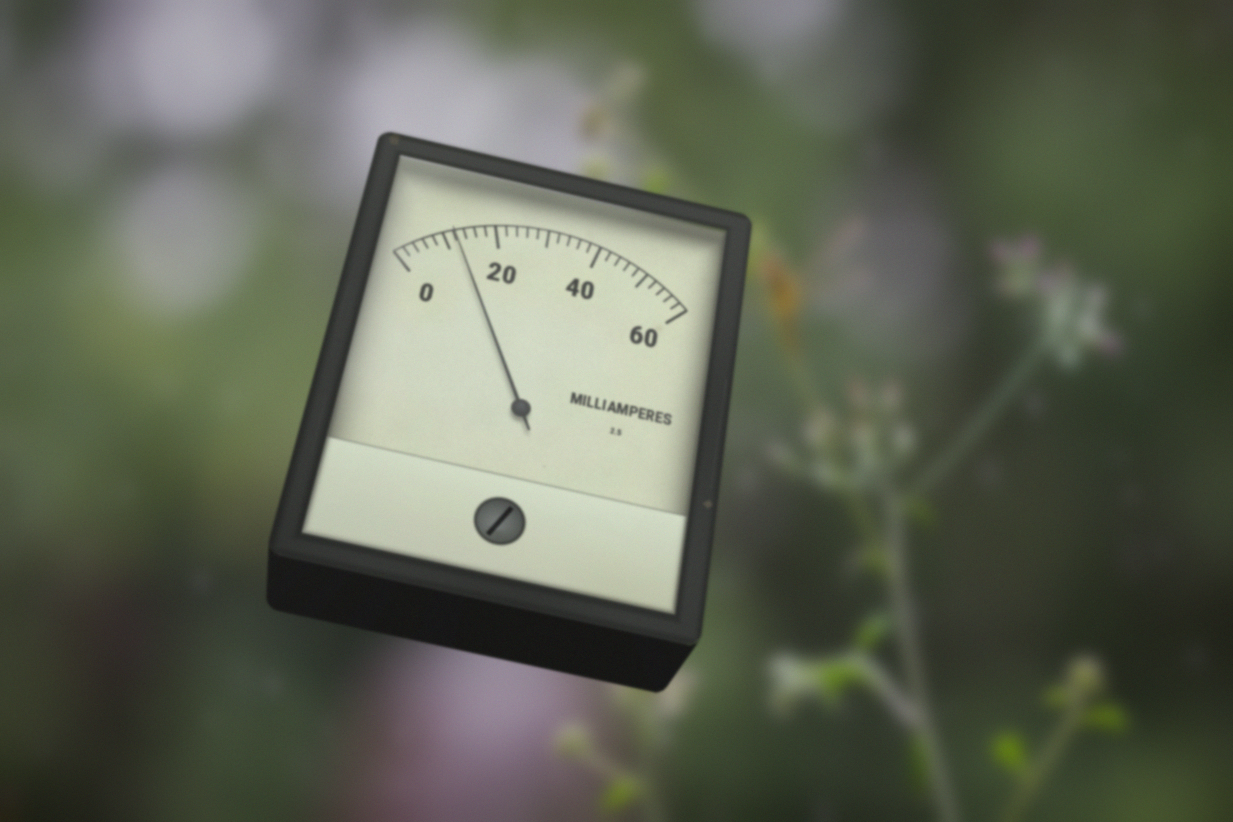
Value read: 12mA
